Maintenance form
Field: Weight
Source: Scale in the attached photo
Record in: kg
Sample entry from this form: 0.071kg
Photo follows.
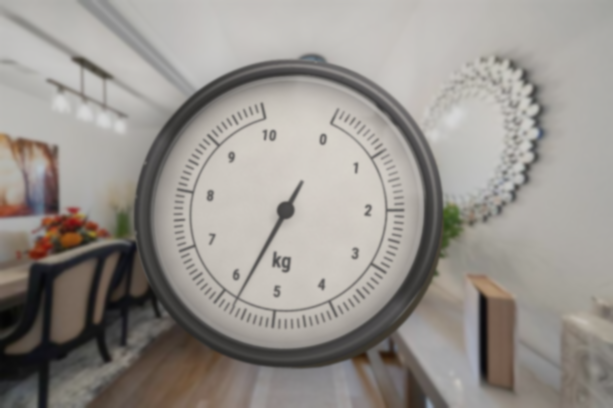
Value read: 5.7kg
